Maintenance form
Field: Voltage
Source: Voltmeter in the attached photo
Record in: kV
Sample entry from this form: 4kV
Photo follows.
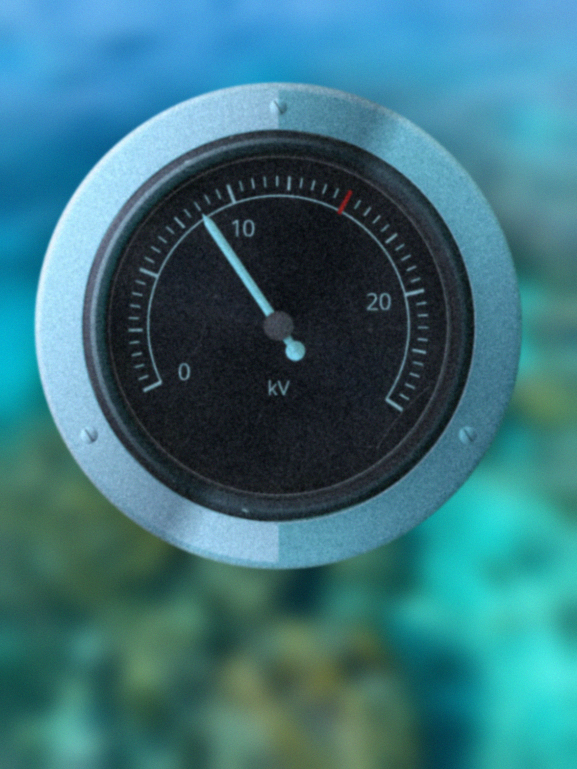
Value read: 8.5kV
